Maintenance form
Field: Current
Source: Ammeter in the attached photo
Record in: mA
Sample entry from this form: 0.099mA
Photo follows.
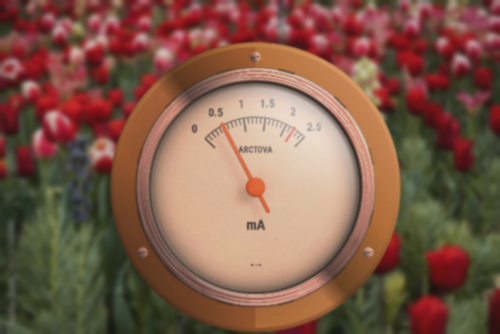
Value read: 0.5mA
